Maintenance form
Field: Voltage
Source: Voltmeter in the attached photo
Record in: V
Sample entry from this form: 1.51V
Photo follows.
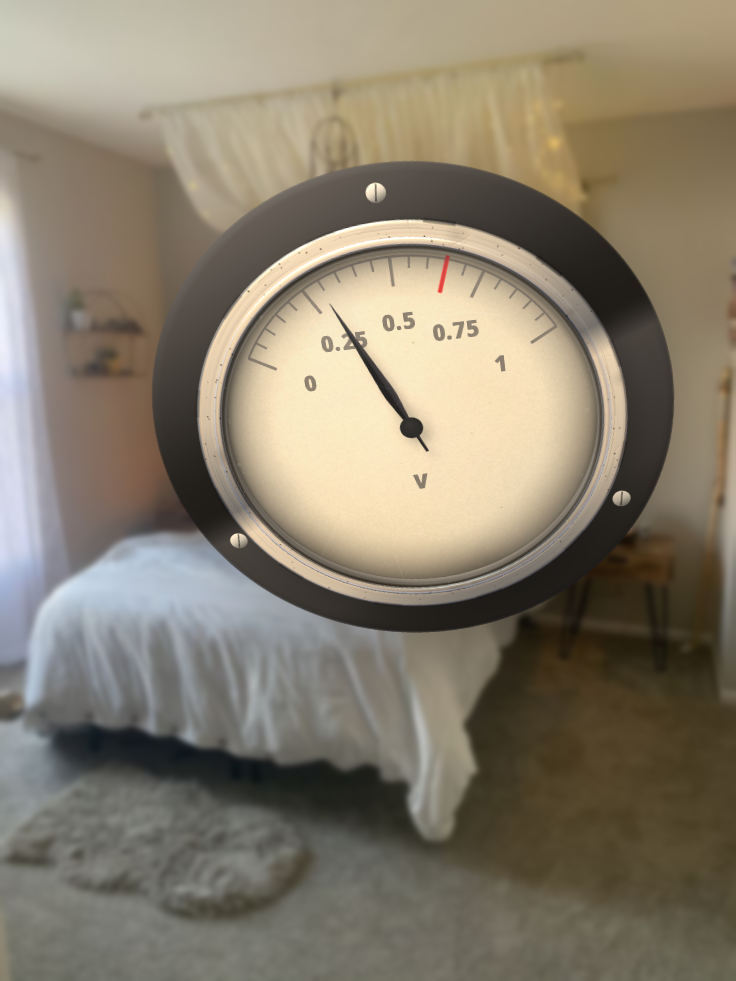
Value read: 0.3V
